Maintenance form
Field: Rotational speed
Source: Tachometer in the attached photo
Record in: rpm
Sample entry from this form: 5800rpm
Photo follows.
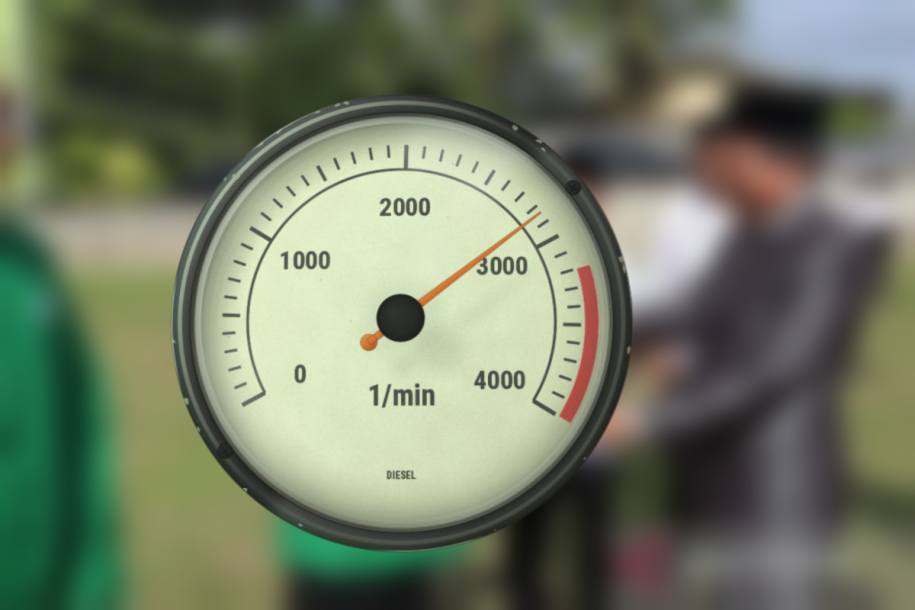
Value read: 2850rpm
